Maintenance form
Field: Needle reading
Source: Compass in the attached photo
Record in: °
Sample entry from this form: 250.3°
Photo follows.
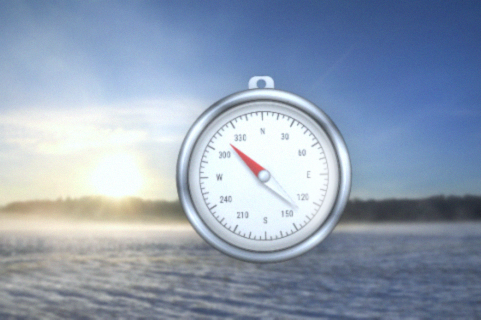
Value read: 315°
